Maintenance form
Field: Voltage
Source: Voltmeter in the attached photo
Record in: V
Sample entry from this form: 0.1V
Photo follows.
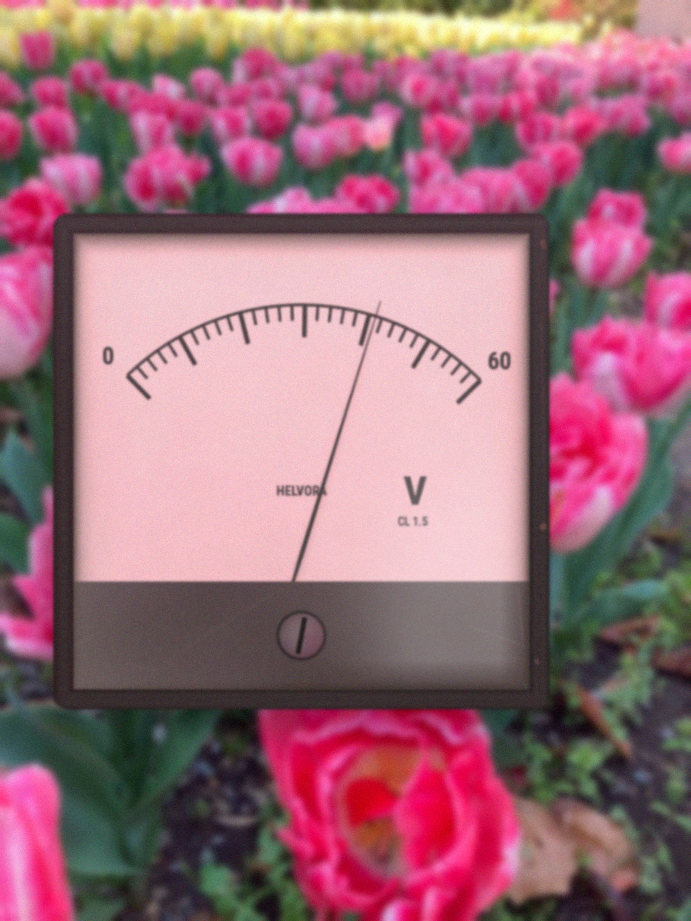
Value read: 41V
